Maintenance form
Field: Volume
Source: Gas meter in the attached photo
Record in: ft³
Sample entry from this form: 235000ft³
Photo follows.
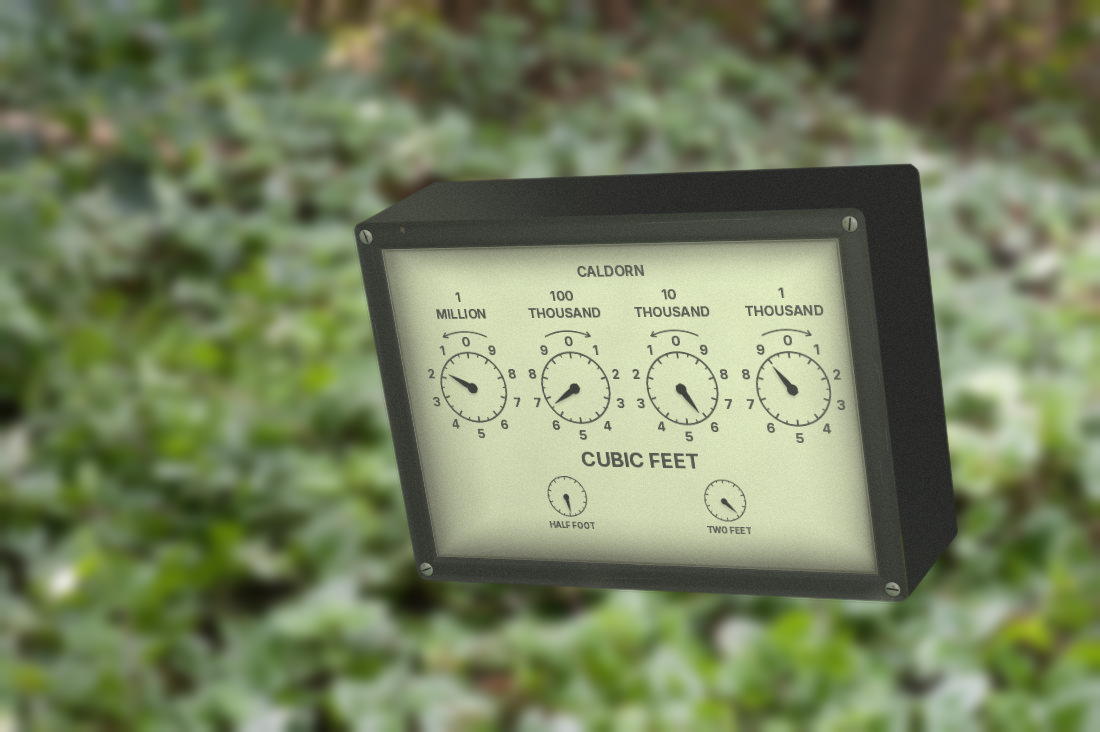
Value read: 165900ft³
